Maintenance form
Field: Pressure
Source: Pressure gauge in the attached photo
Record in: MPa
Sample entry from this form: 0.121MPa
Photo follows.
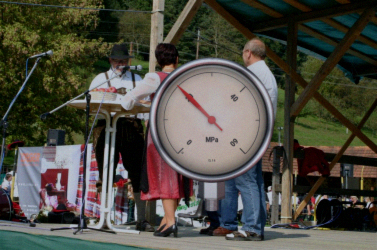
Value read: 20MPa
